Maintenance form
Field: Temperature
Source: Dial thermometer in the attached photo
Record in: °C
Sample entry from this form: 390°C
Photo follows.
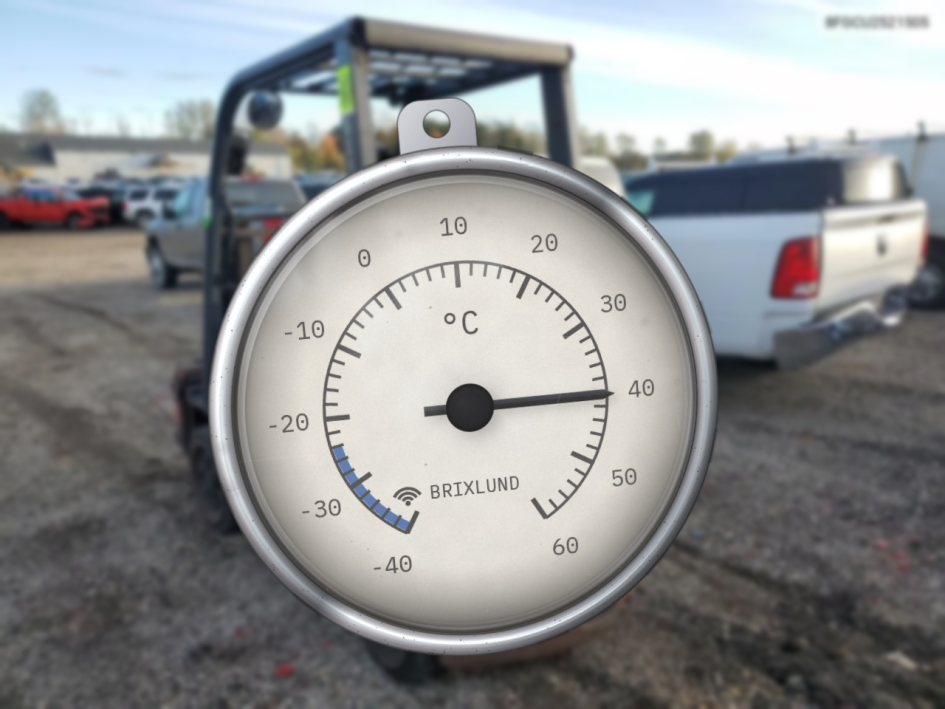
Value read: 40°C
